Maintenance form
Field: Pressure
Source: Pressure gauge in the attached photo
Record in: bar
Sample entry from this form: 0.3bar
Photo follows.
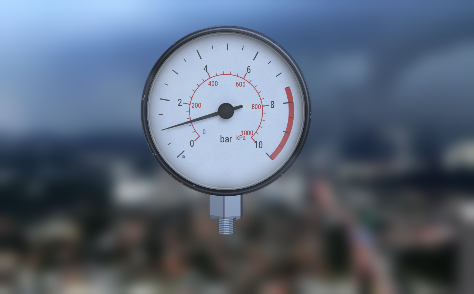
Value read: 1bar
